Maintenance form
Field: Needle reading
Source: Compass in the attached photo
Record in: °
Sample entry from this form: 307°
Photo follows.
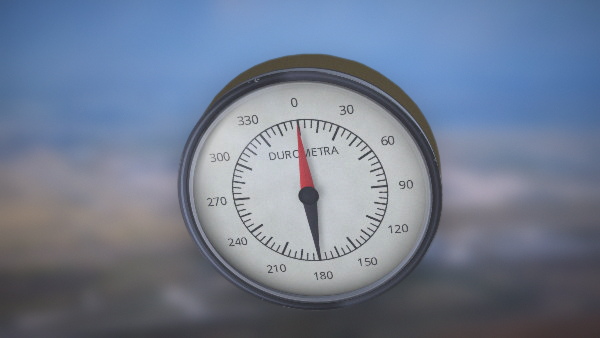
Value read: 0°
